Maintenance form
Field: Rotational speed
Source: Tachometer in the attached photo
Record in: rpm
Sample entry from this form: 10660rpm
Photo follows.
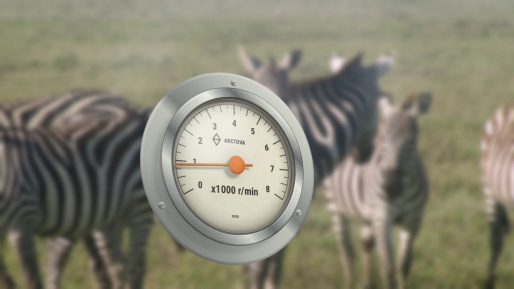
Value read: 875rpm
